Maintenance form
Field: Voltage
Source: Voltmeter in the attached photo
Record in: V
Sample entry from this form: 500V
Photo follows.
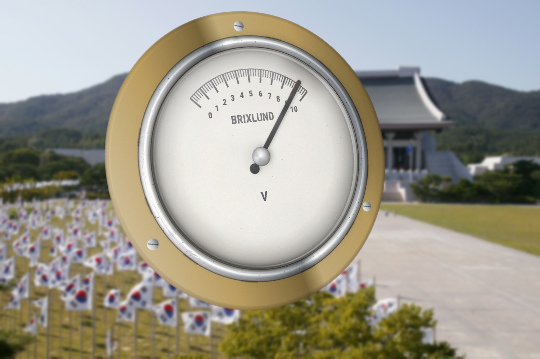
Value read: 9V
